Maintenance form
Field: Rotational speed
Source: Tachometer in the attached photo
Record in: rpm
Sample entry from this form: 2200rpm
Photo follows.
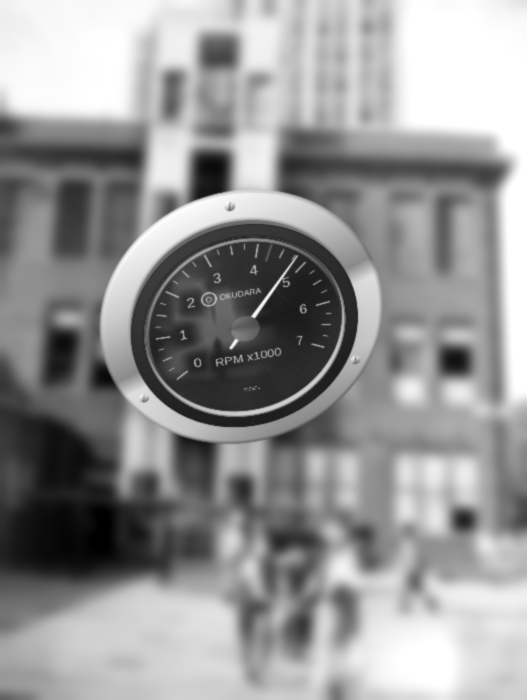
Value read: 4750rpm
